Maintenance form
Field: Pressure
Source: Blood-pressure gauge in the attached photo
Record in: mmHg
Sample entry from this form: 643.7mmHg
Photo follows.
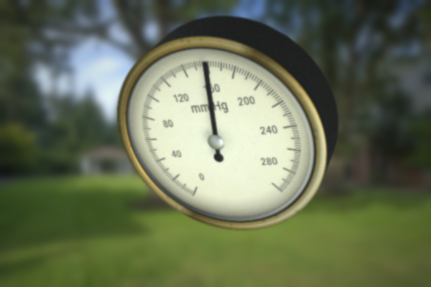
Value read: 160mmHg
